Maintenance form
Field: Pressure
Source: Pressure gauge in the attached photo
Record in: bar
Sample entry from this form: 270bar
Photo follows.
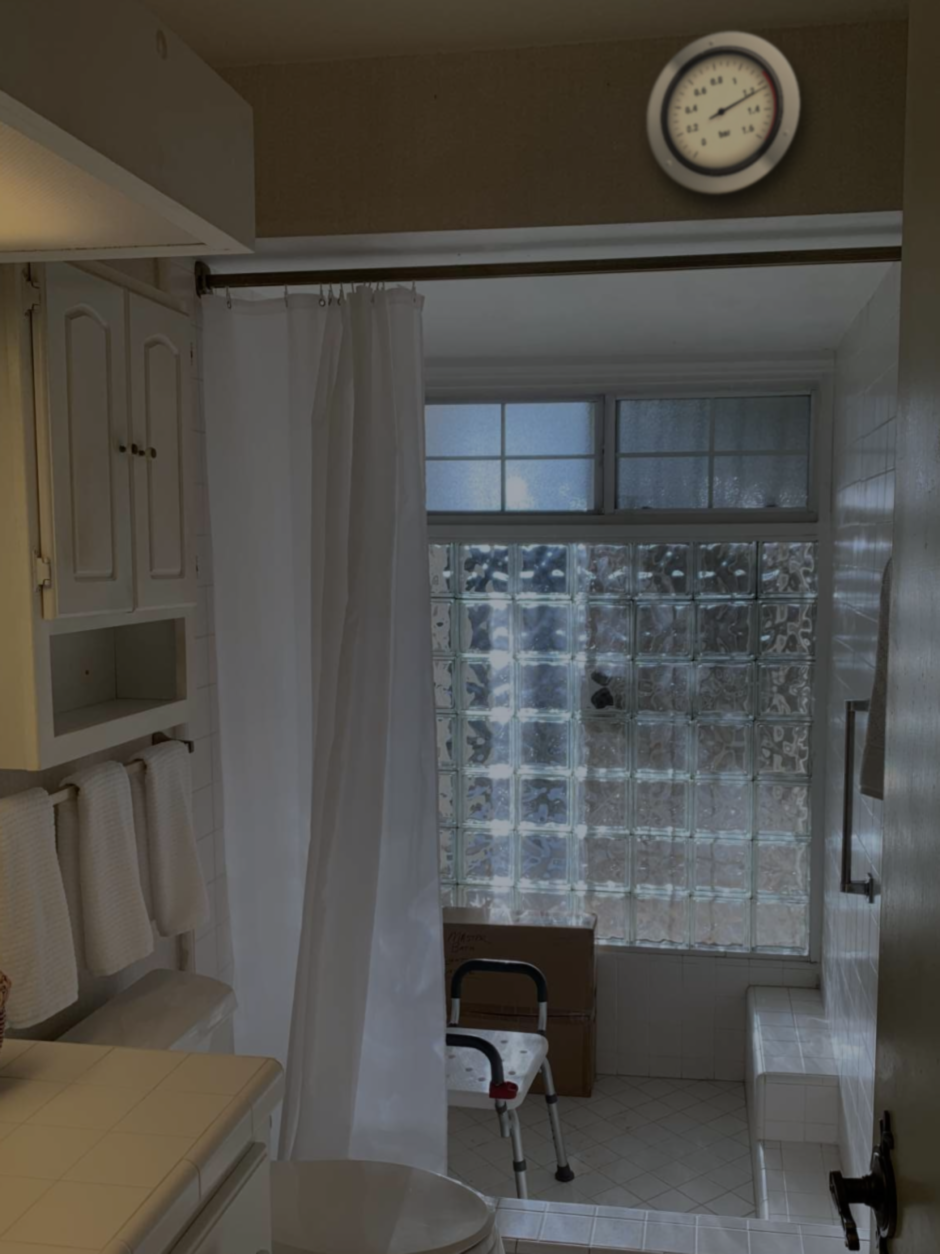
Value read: 1.25bar
